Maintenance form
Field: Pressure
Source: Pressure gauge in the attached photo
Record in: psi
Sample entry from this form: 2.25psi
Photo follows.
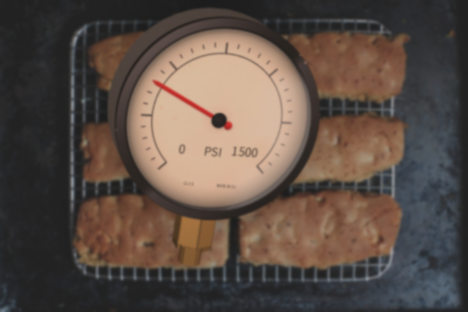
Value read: 400psi
